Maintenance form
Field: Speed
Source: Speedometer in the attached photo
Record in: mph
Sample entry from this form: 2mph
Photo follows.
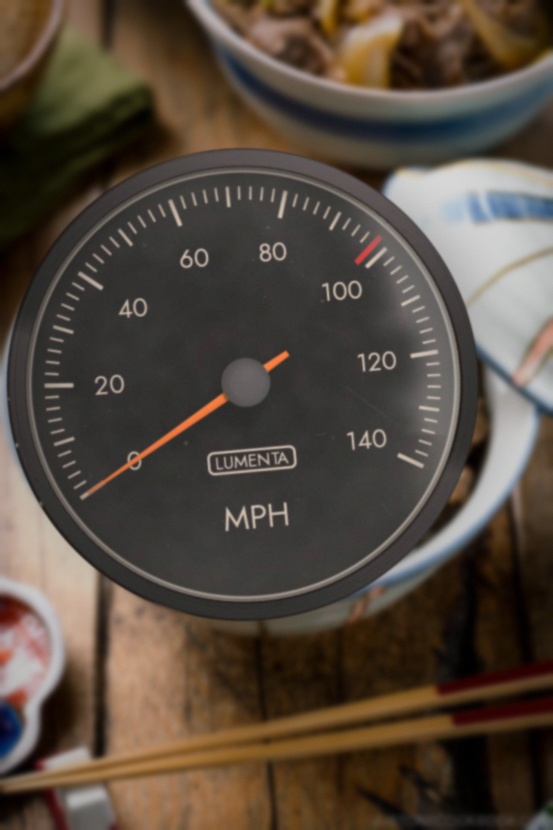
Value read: 0mph
